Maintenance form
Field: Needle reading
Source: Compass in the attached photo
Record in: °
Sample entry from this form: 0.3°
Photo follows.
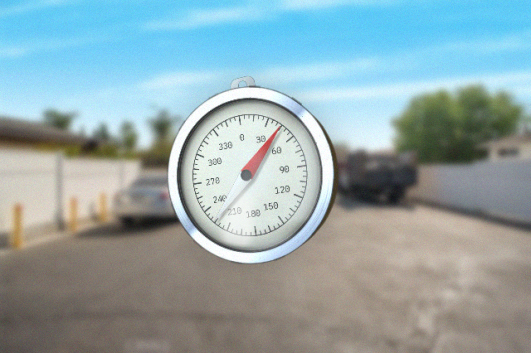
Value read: 45°
